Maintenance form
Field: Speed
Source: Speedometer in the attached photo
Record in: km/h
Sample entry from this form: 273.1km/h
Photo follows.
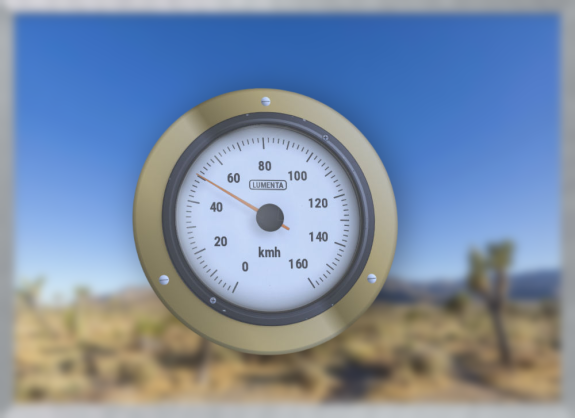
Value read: 50km/h
